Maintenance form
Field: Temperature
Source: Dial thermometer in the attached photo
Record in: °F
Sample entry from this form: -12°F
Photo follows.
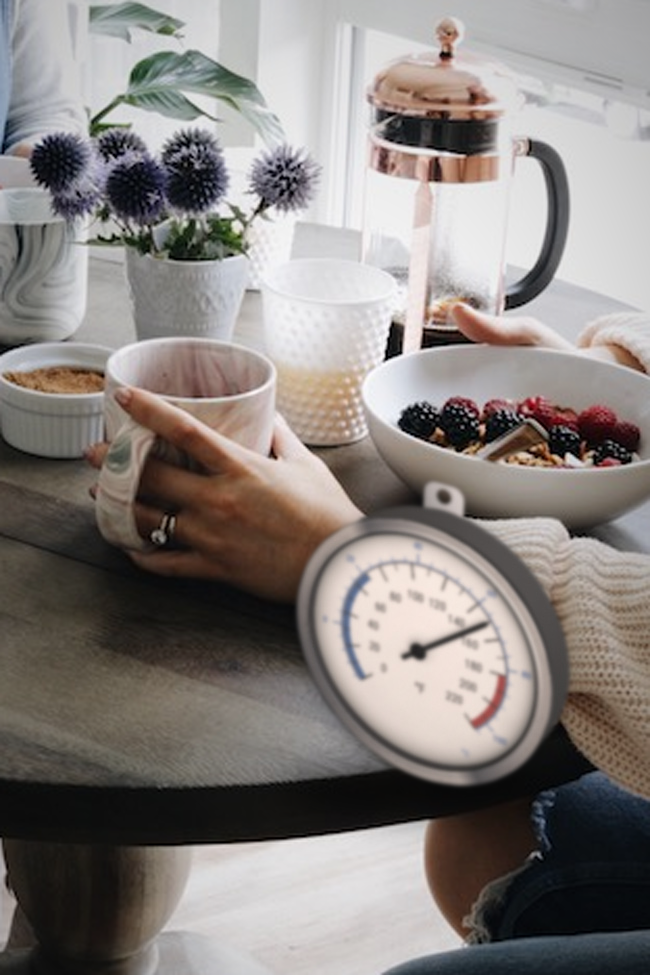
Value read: 150°F
